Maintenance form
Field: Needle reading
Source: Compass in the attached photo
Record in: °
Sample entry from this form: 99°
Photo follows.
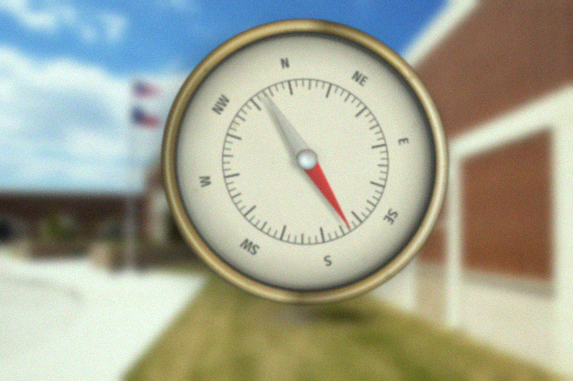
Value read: 160°
